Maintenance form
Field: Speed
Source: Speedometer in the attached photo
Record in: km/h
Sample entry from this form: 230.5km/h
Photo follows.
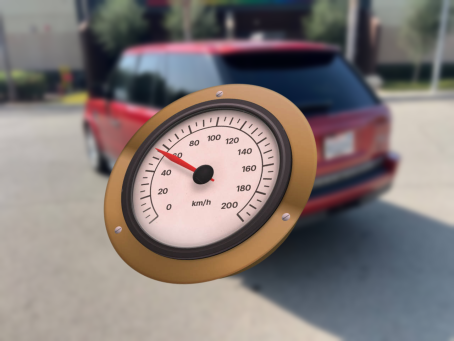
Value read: 55km/h
